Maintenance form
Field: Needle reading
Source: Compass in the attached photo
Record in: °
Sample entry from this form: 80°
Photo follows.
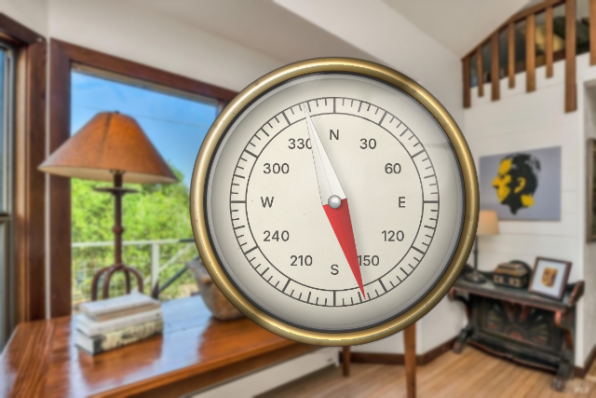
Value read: 162.5°
